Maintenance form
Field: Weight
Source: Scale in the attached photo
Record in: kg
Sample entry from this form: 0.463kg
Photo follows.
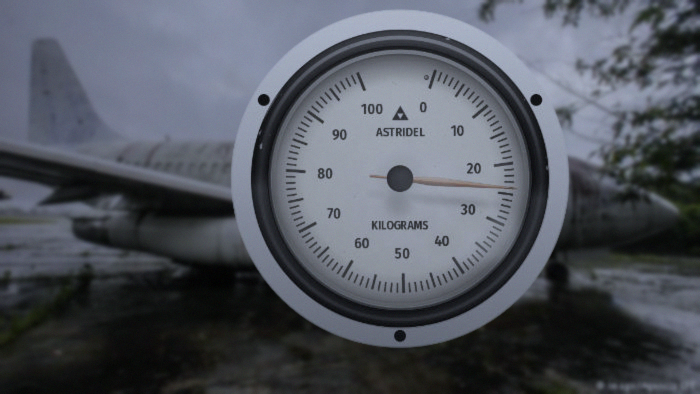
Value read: 24kg
